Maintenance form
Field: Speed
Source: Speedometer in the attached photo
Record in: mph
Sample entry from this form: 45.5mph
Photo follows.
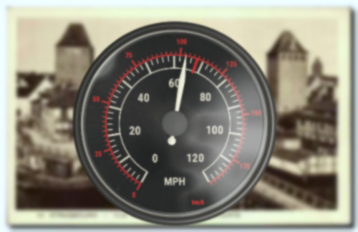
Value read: 64mph
